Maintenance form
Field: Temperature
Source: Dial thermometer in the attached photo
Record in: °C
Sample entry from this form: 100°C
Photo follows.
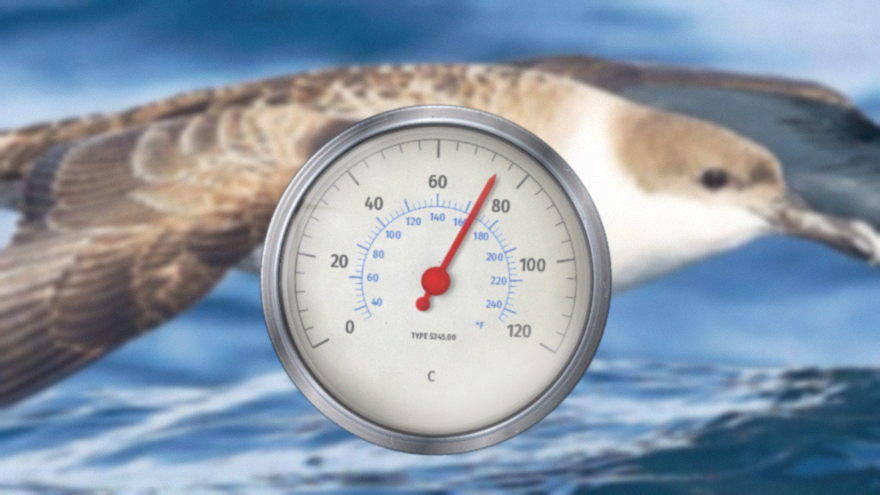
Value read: 74°C
